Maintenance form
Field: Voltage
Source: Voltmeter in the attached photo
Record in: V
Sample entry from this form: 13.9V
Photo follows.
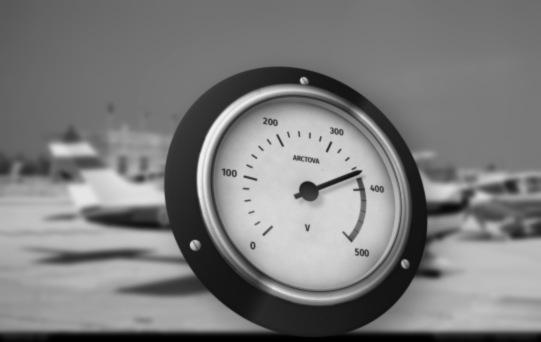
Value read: 370V
